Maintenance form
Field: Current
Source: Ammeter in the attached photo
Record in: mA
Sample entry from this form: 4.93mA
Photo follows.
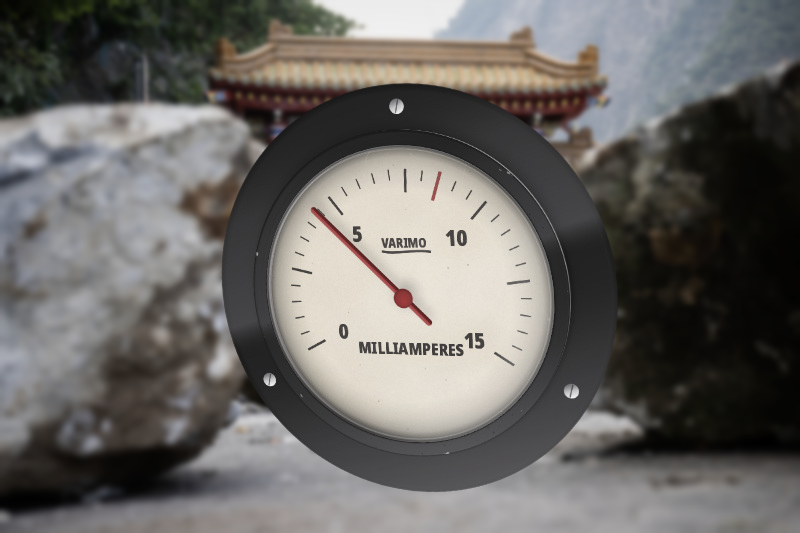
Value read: 4.5mA
